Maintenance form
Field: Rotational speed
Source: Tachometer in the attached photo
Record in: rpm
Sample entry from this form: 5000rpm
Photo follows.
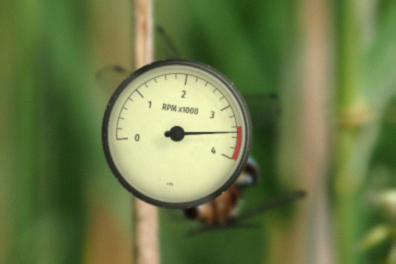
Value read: 3500rpm
